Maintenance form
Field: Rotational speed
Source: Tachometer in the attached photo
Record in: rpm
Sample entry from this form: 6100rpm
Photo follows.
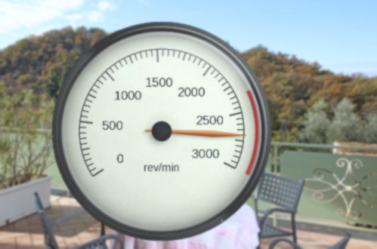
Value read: 2700rpm
